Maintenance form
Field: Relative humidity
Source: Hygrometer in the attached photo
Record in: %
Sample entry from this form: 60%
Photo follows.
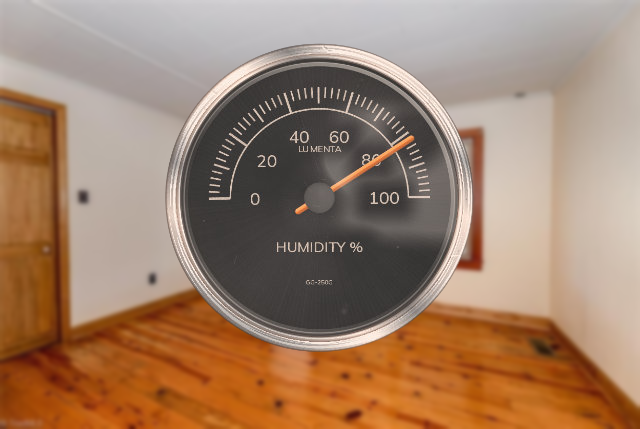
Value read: 82%
